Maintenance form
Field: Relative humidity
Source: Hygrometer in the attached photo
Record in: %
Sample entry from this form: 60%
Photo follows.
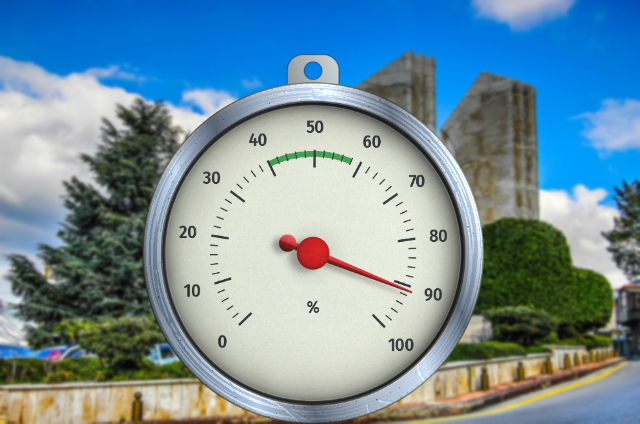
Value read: 91%
